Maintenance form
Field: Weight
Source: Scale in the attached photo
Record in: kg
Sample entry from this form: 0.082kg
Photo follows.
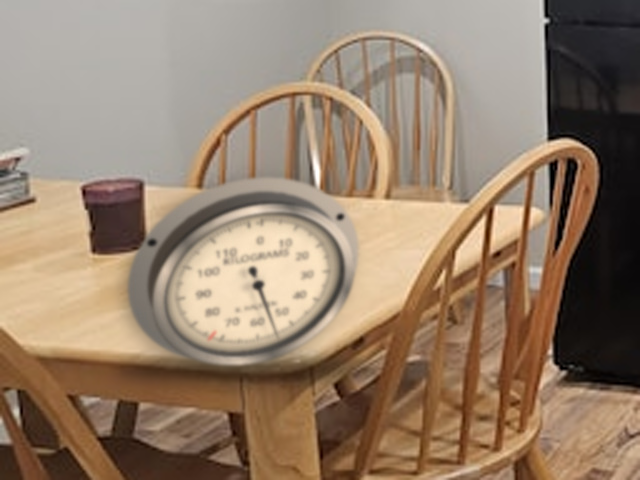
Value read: 55kg
